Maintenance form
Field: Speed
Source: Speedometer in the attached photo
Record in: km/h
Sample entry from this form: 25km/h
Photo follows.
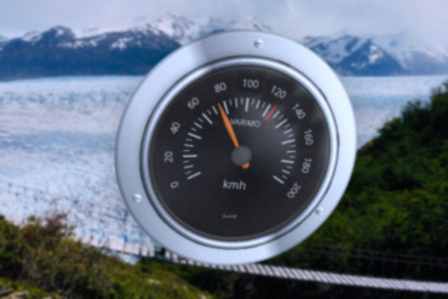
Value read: 75km/h
